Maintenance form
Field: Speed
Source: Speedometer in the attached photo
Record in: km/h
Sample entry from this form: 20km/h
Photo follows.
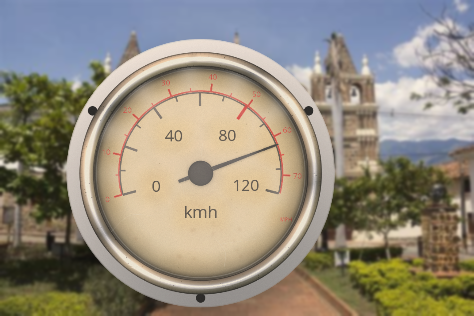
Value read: 100km/h
